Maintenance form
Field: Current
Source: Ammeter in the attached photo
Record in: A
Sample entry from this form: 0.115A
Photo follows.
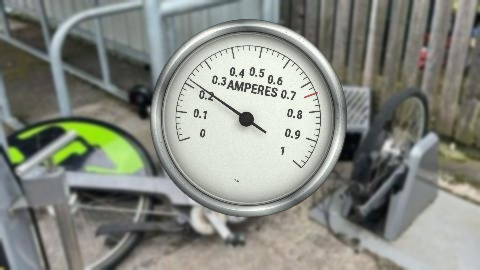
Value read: 0.22A
